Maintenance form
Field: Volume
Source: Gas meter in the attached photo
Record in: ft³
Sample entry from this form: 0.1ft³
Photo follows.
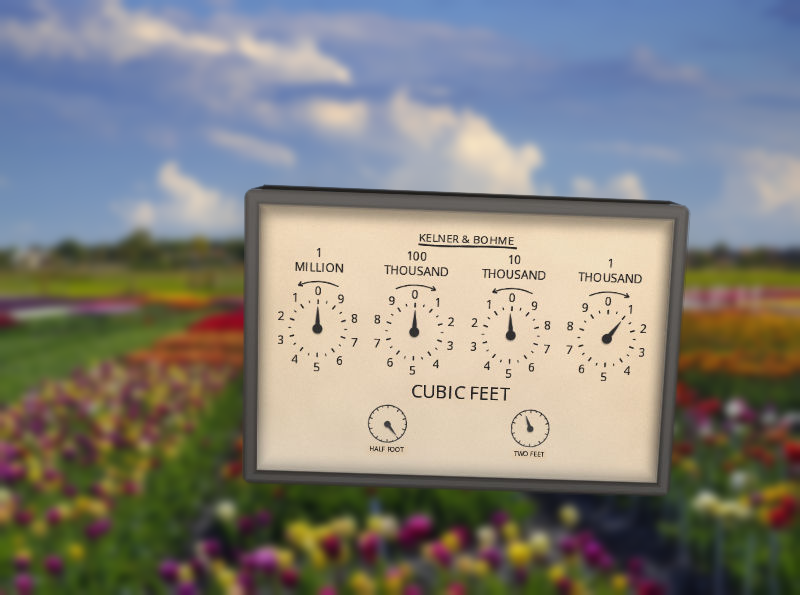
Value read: 100ft³
